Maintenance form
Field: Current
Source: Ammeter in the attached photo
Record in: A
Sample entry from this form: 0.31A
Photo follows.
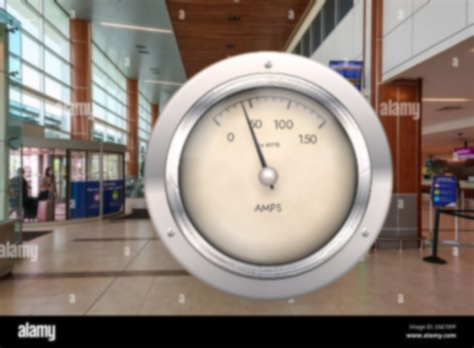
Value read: 40A
